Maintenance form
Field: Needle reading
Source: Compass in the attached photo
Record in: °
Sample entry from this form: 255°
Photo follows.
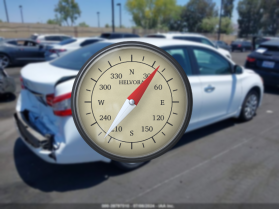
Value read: 37.5°
